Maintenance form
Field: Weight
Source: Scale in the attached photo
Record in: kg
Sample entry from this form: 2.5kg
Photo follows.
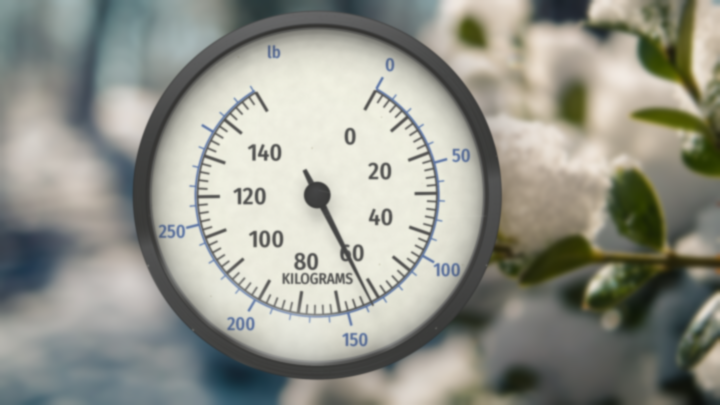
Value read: 62kg
